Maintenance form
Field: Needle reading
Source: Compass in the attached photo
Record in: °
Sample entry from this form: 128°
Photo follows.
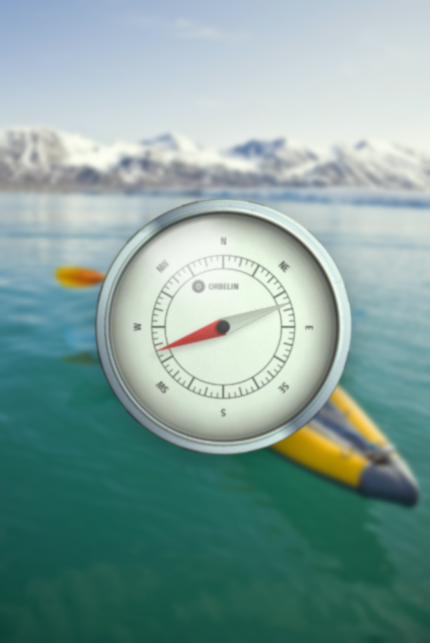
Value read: 250°
